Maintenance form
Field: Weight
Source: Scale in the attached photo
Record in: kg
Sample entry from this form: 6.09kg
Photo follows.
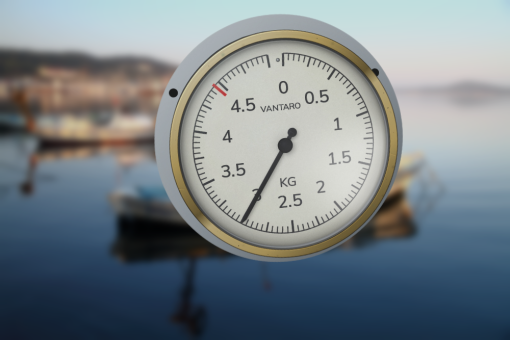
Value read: 3kg
